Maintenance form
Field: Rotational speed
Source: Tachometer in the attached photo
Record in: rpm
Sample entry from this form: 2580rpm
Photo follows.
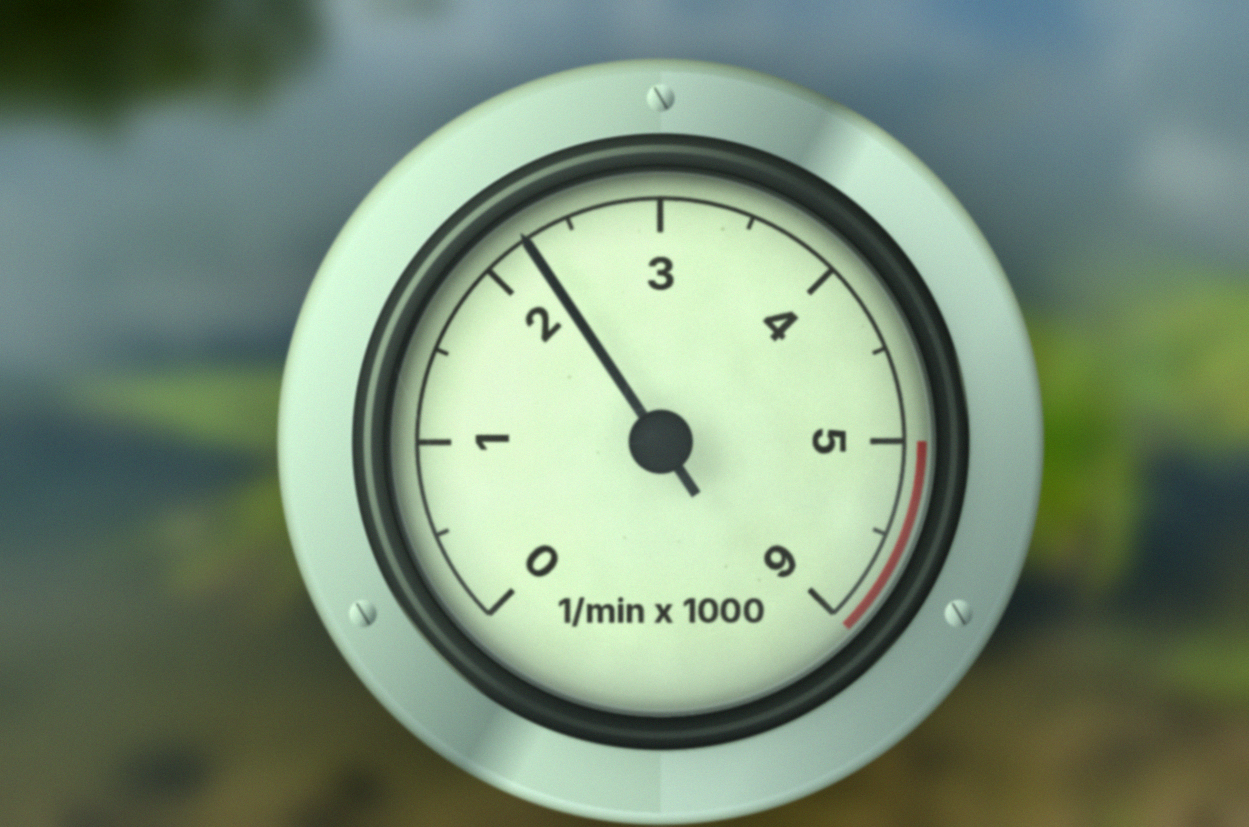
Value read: 2250rpm
